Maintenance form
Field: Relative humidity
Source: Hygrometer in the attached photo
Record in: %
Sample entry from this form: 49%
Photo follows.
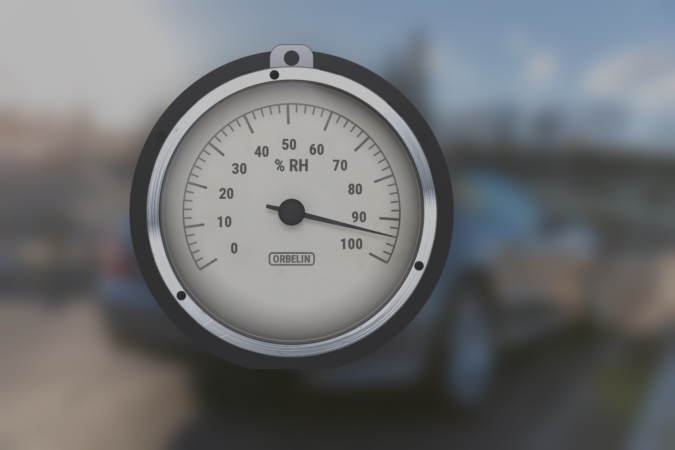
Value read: 94%
